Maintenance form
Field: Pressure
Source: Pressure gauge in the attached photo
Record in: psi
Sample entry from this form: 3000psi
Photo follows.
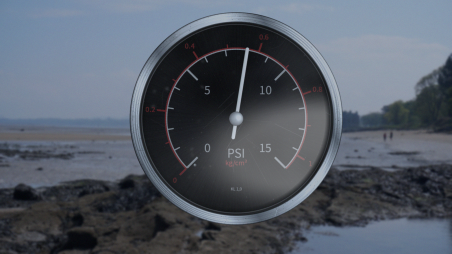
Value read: 8psi
